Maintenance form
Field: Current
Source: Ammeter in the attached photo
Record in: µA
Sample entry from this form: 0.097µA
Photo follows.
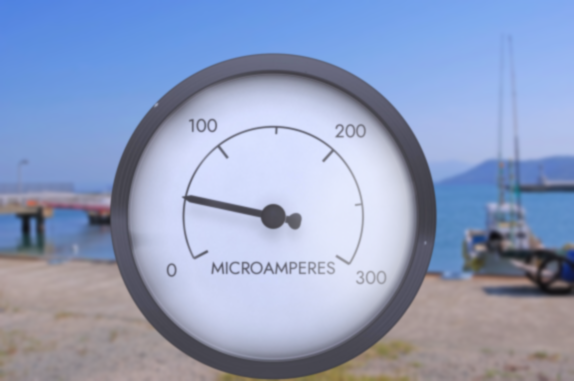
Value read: 50µA
